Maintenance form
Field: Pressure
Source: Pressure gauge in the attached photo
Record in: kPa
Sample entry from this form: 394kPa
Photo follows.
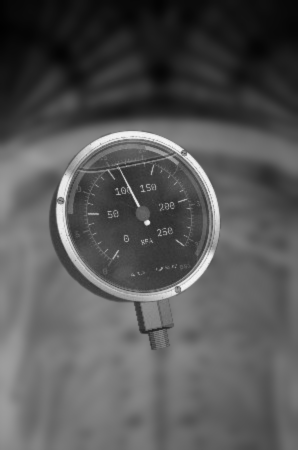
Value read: 110kPa
